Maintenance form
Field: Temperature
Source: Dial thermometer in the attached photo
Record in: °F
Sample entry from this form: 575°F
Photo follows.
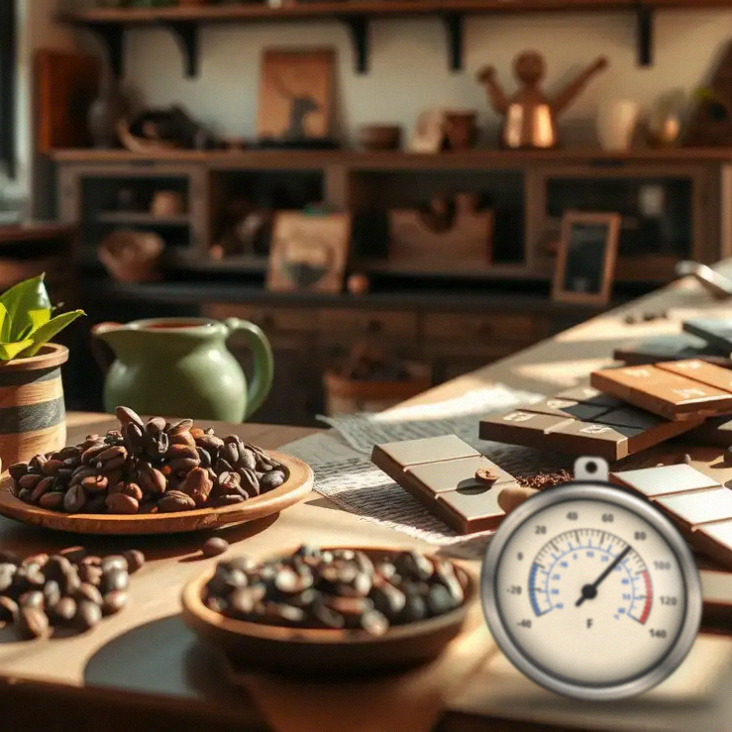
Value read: 80°F
